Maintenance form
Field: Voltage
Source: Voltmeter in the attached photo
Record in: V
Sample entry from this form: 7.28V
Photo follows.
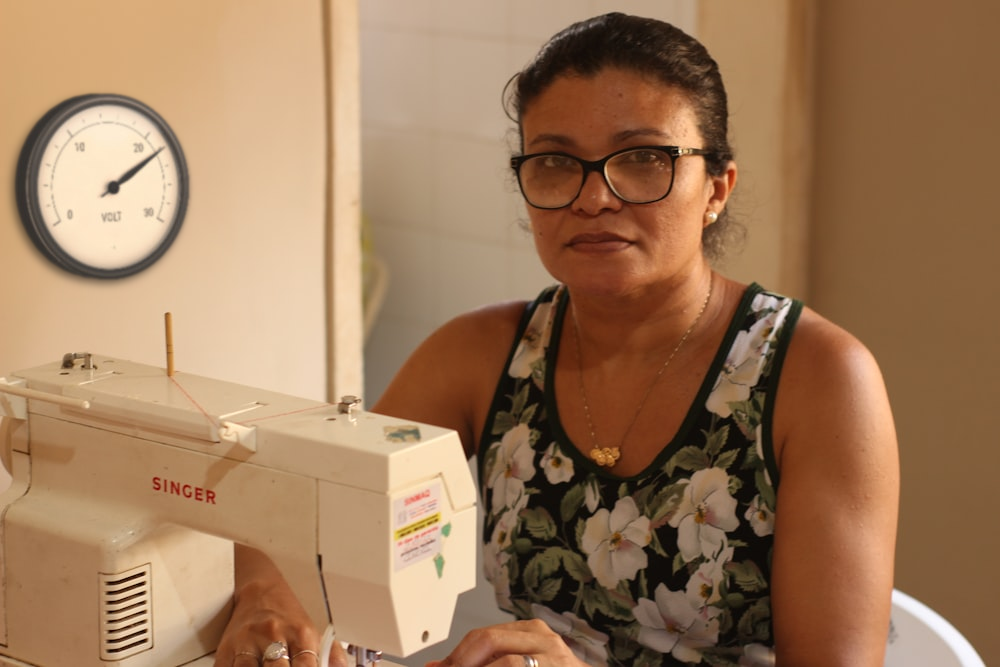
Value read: 22V
